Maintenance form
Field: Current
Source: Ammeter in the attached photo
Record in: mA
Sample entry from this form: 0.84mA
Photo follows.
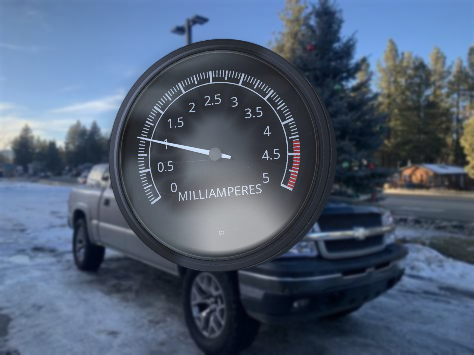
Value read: 1mA
